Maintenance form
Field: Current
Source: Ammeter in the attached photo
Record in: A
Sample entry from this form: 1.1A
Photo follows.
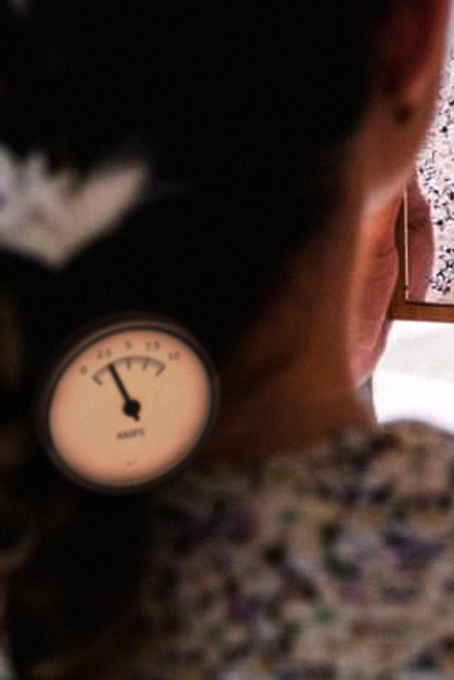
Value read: 2.5A
